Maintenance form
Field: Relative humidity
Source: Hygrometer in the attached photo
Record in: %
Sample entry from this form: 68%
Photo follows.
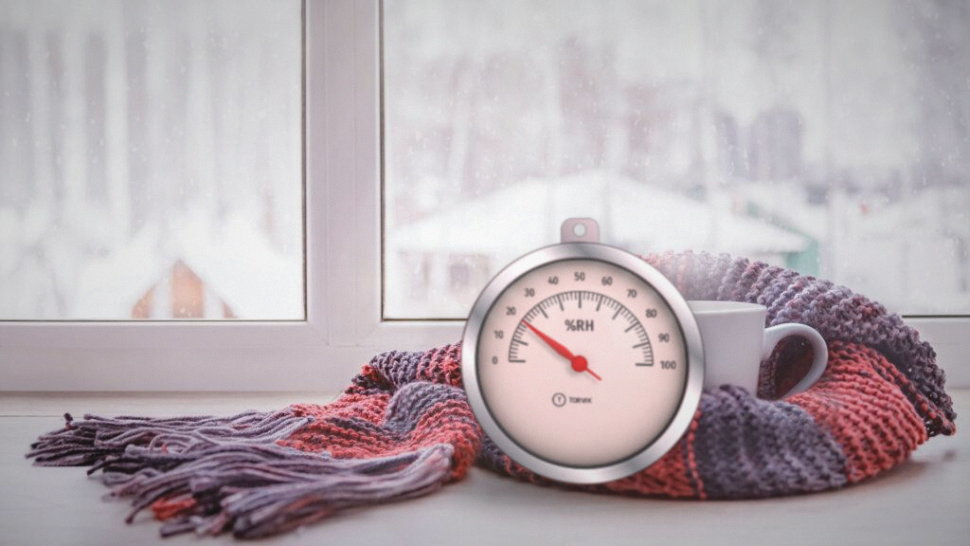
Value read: 20%
